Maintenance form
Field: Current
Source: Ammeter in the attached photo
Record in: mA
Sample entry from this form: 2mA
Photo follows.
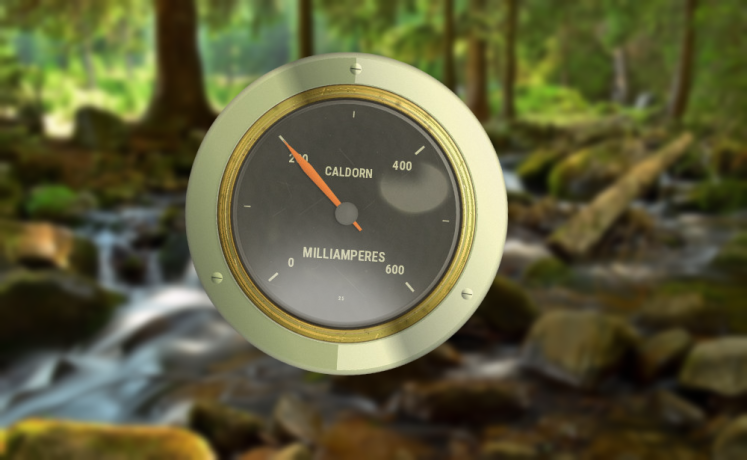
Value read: 200mA
